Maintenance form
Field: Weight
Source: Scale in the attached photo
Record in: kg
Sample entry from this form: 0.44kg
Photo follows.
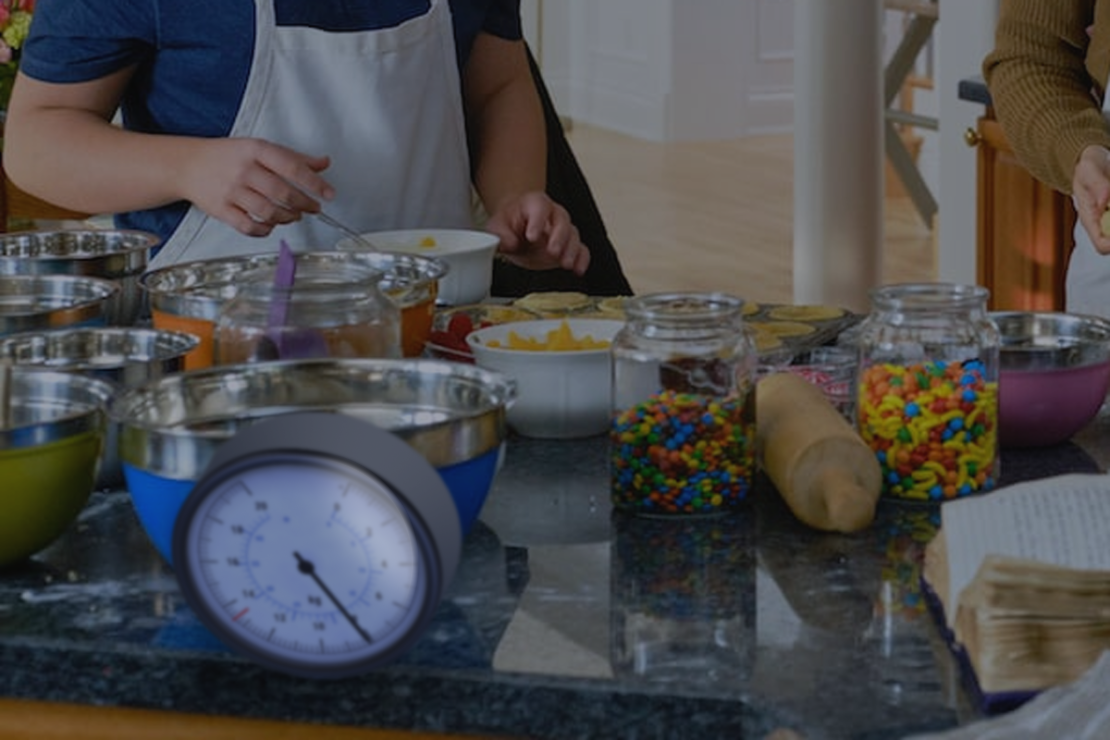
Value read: 8kg
